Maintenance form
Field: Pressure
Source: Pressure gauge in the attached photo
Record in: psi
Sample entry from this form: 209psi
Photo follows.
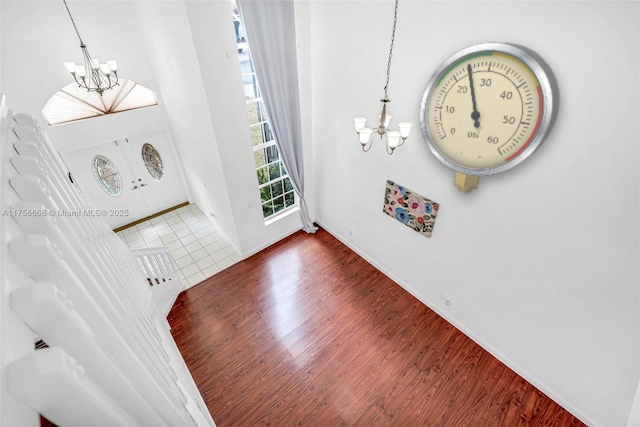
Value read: 25psi
